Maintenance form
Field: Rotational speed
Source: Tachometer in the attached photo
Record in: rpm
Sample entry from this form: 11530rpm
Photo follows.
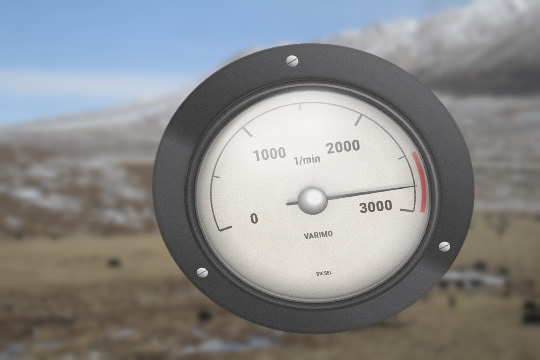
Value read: 2750rpm
